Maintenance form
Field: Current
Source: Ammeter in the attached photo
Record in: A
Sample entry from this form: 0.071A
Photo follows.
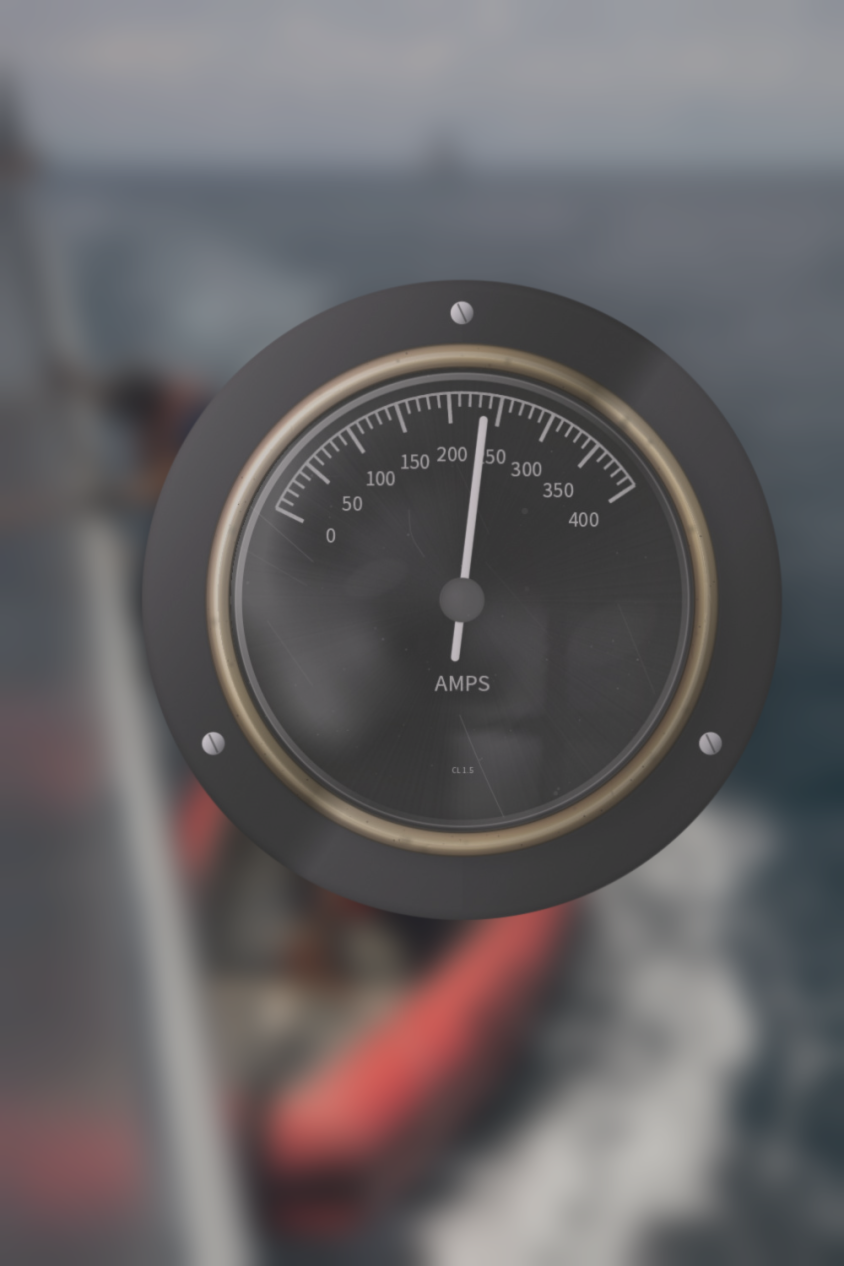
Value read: 235A
